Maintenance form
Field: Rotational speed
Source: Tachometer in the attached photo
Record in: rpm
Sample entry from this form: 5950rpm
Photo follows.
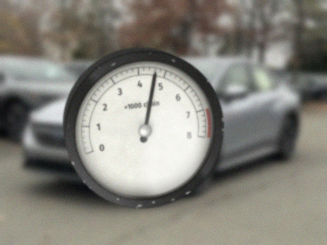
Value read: 4600rpm
